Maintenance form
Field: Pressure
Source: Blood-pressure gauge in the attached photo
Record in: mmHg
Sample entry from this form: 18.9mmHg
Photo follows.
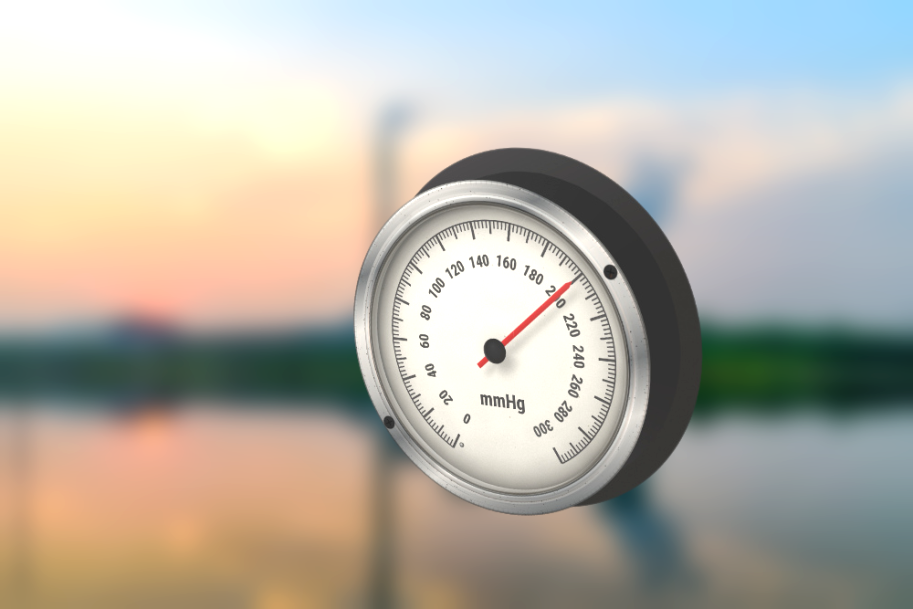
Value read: 200mmHg
